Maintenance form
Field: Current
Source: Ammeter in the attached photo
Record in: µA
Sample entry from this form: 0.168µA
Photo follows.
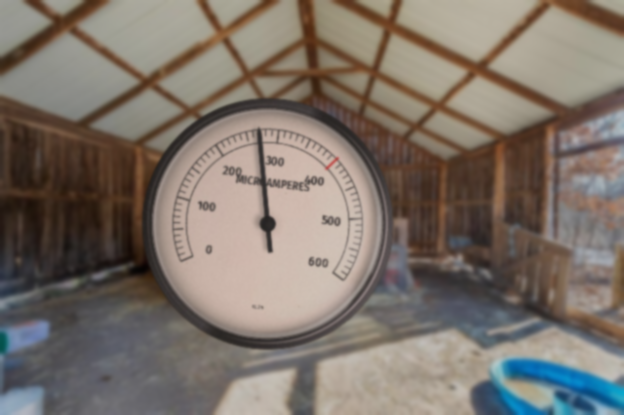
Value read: 270µA
